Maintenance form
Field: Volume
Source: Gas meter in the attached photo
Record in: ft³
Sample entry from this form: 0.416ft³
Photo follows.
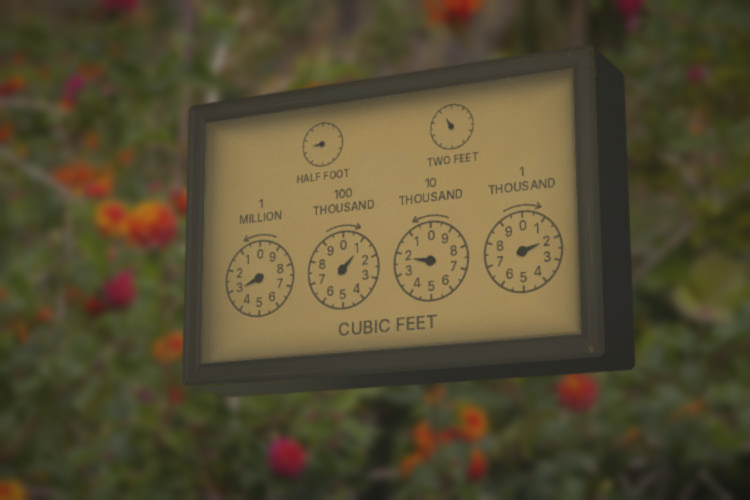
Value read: 312200ft³
